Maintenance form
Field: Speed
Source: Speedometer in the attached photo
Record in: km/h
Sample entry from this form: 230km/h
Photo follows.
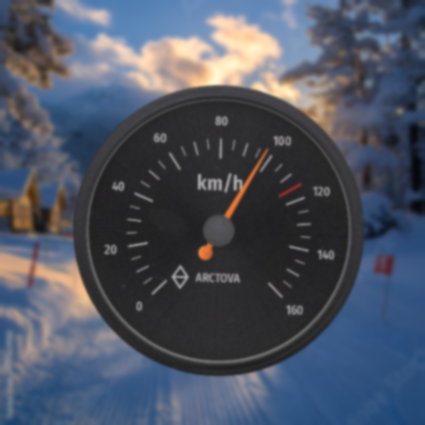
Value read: 97.5km/h
